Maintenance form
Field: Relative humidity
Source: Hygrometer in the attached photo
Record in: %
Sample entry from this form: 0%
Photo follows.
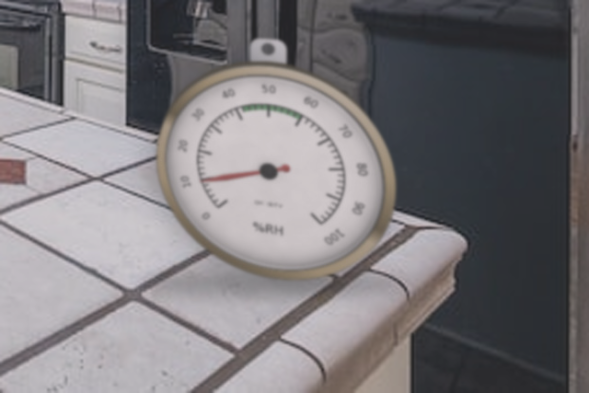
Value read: 10%
